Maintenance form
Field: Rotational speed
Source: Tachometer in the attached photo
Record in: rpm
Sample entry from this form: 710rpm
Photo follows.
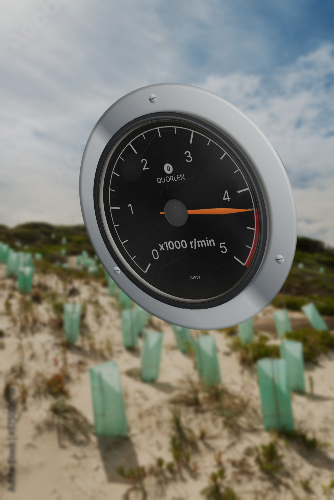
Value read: 4250rpm
